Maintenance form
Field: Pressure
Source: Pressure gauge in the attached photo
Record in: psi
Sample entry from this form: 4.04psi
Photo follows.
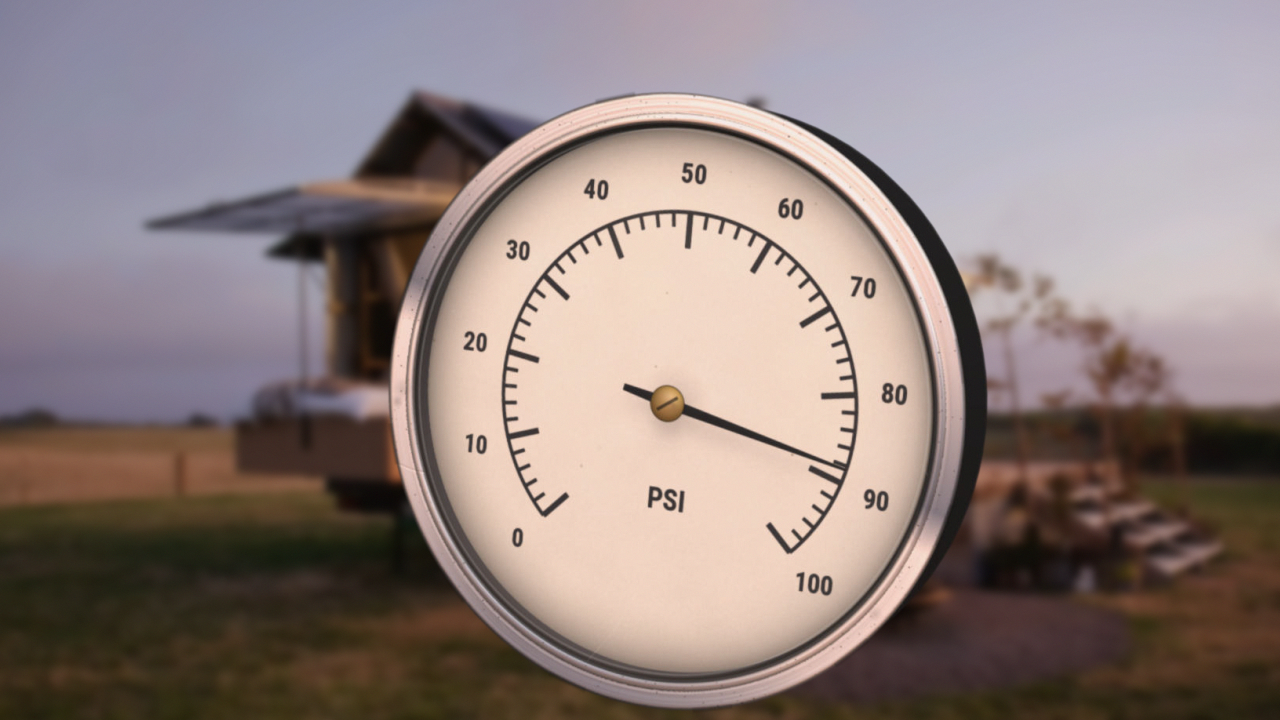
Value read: 88psi
